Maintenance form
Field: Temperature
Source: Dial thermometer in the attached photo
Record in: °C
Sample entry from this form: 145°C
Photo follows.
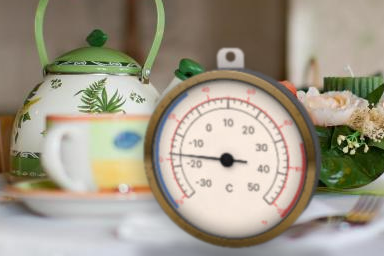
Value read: -16°C
